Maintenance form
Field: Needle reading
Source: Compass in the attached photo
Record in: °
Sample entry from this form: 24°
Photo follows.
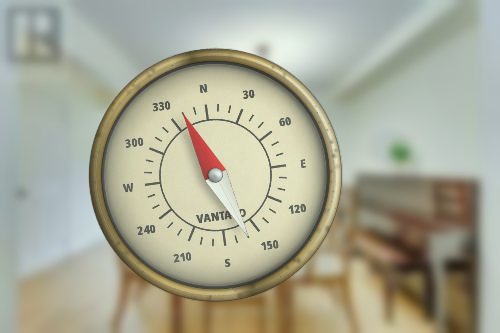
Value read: 340°
